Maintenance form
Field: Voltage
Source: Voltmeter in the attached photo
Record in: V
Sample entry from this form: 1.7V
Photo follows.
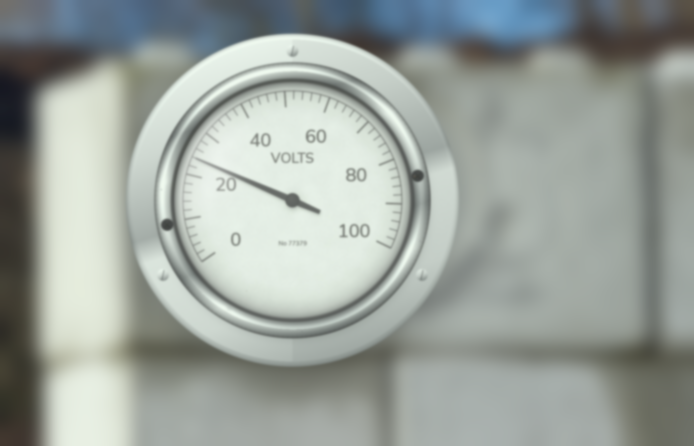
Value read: 24V
